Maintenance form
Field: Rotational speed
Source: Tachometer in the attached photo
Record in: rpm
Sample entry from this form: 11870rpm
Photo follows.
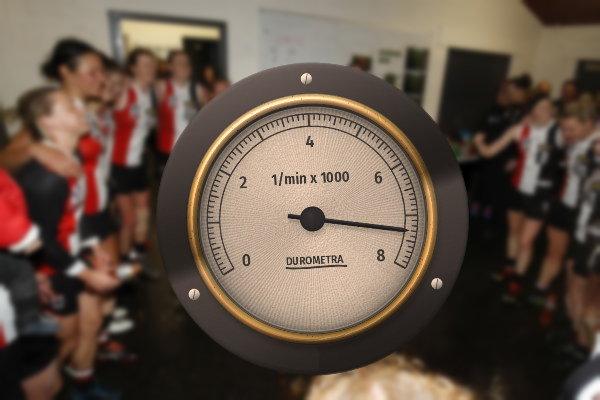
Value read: 7300rpm
